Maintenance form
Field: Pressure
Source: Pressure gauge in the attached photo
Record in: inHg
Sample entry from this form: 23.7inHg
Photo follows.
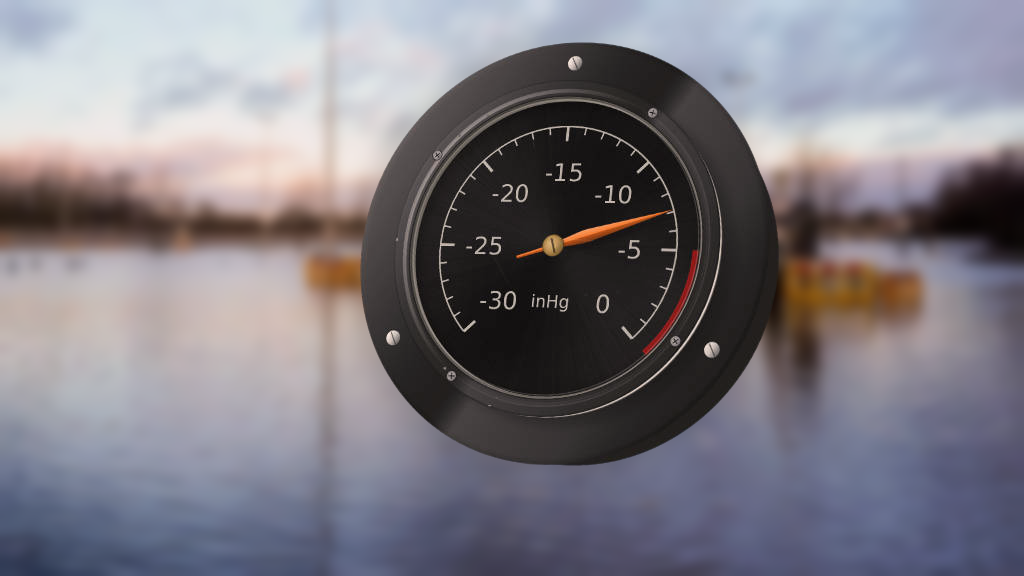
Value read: -7inHg
